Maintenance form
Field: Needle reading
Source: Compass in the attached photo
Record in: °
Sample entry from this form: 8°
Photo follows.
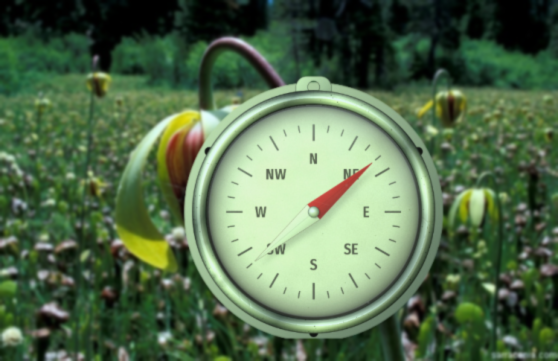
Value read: 50°
